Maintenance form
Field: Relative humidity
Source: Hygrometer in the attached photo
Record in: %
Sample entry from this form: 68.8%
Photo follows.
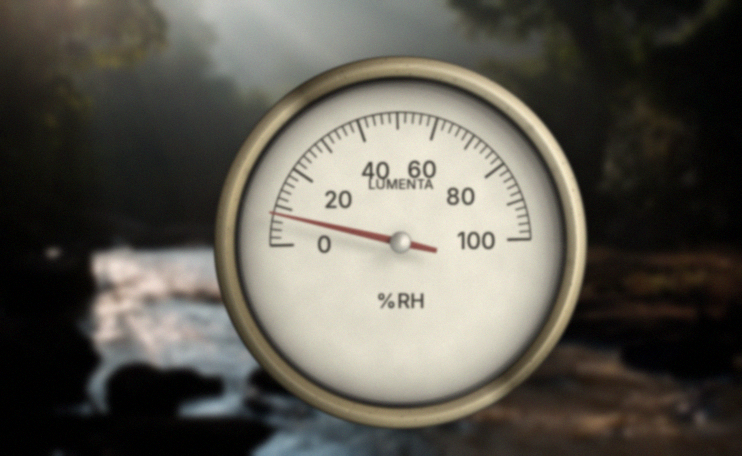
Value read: 8%
